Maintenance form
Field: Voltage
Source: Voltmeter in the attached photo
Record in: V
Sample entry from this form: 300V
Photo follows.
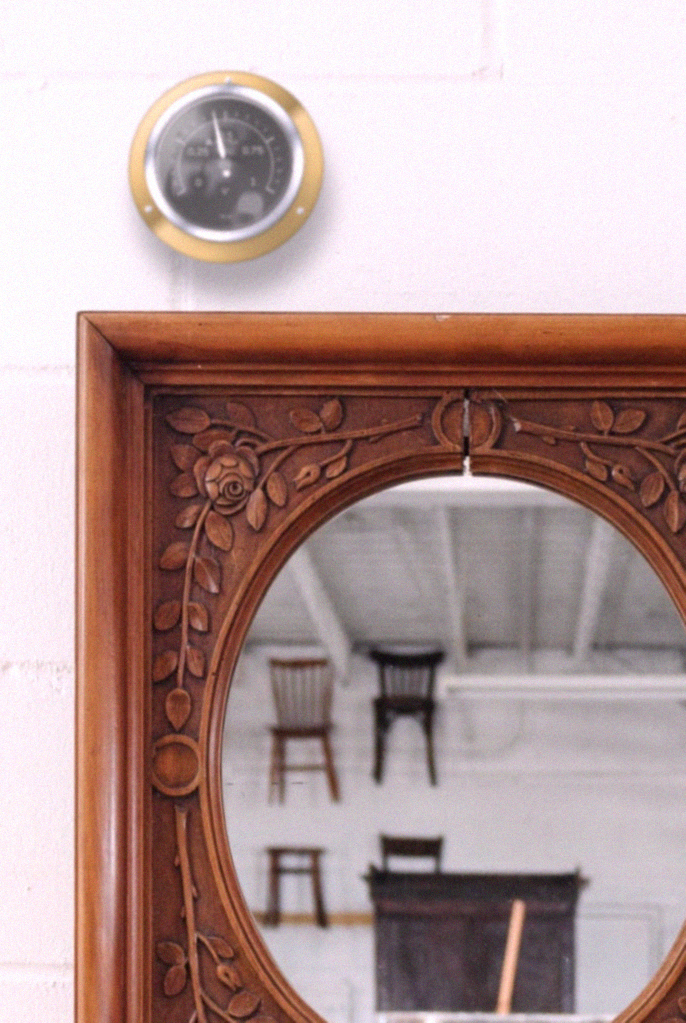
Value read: 0.45V
